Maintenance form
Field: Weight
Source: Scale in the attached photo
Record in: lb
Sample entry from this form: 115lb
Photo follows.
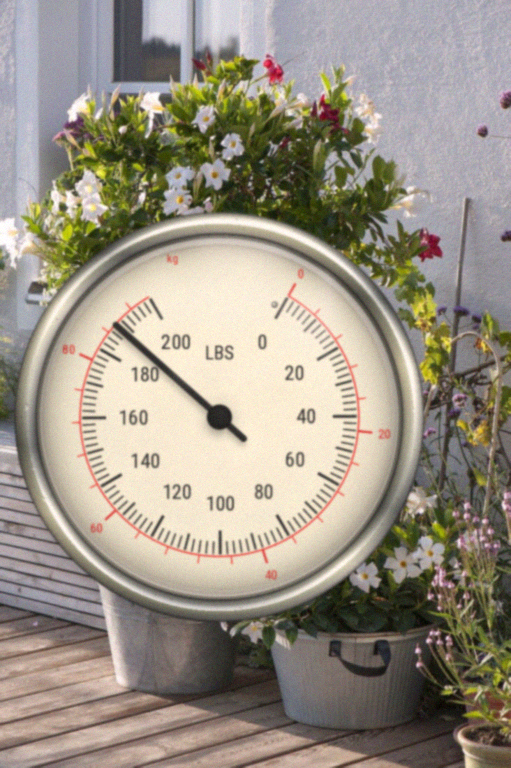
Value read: 188lb
